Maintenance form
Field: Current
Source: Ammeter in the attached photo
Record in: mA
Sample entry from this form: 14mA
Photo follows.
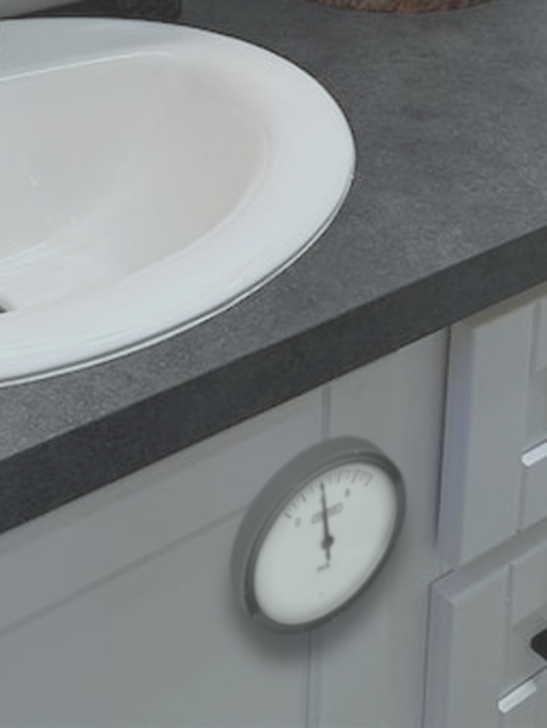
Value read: 4mA
